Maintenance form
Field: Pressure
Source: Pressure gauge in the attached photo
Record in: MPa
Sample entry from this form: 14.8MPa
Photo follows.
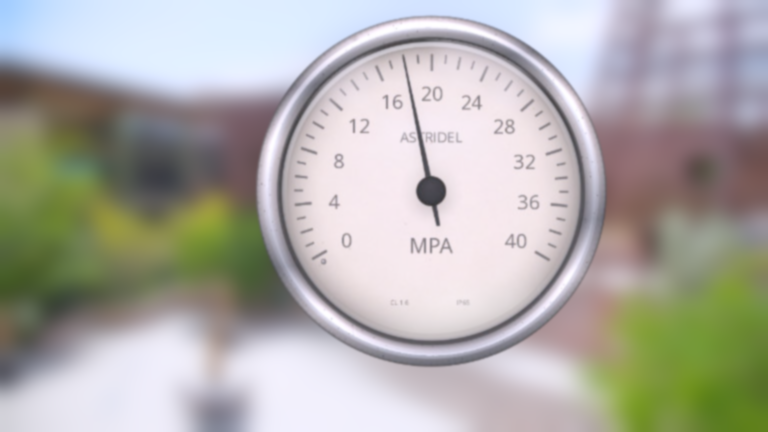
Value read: 18MPa
